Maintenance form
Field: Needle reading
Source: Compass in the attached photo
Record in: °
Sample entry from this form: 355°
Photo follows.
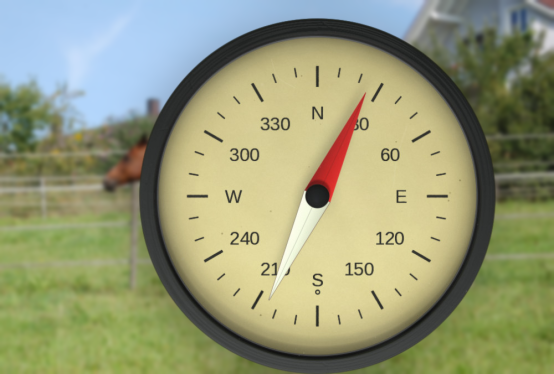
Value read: 25°
